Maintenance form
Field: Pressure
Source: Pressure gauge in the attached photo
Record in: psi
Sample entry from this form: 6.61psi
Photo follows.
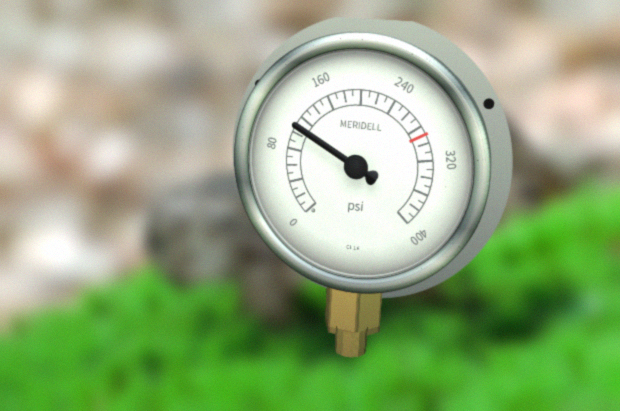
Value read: 110psi
